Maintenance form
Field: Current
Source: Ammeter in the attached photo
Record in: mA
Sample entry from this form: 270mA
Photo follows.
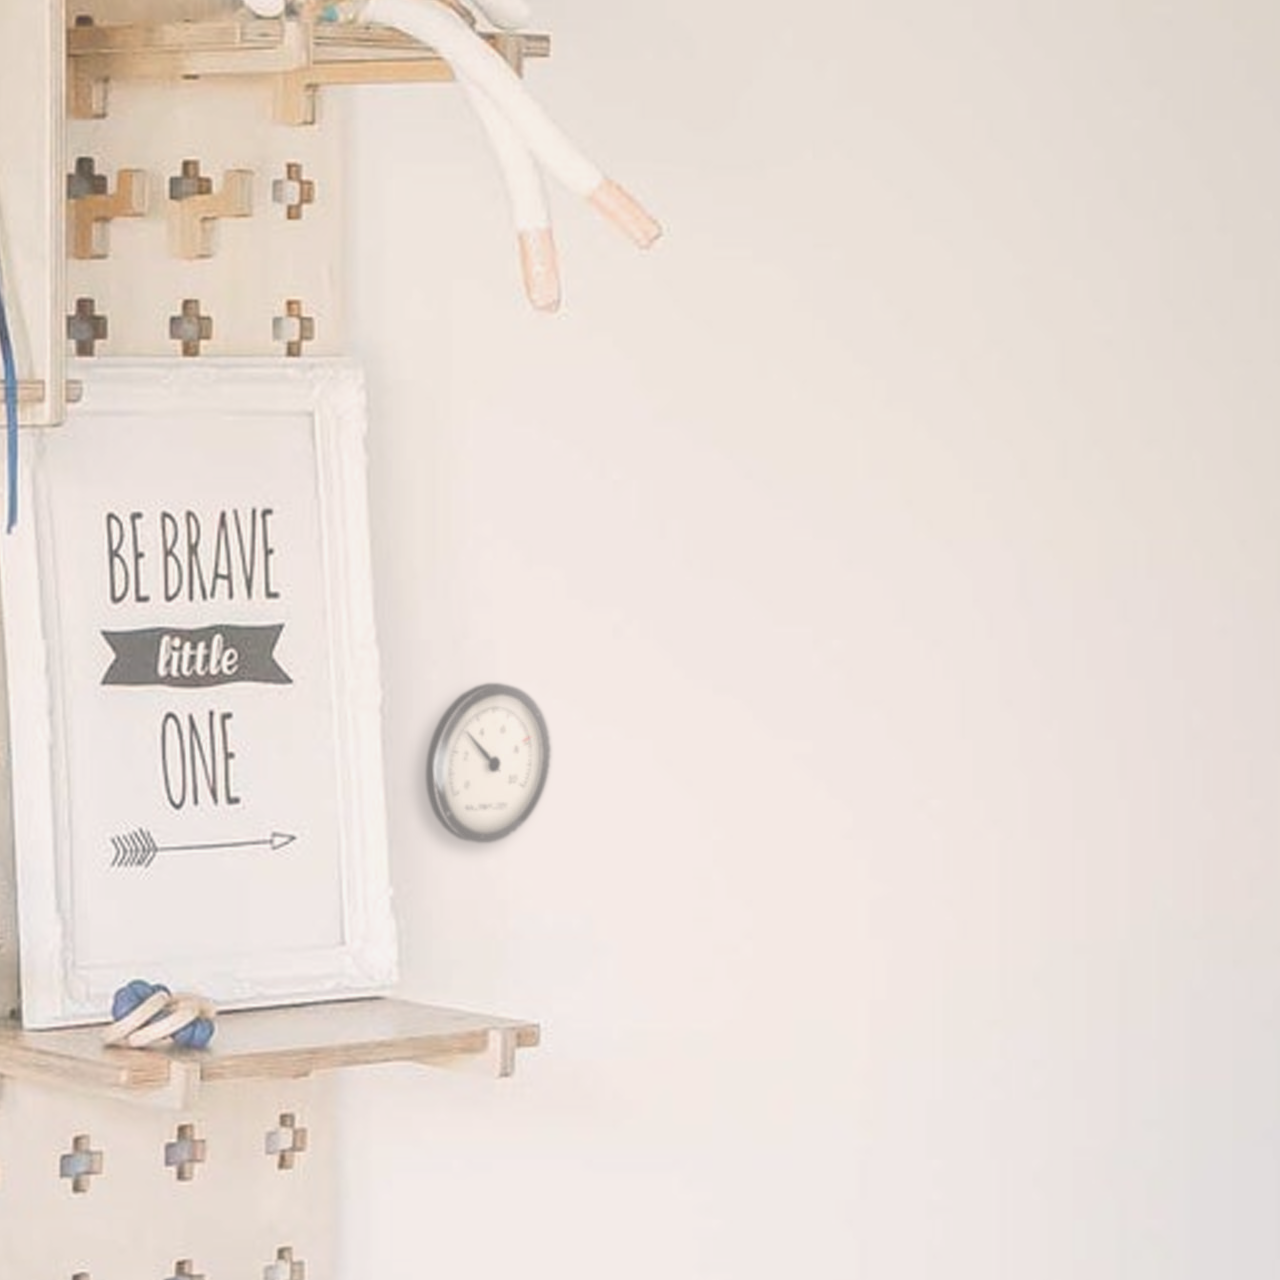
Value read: 3mA
